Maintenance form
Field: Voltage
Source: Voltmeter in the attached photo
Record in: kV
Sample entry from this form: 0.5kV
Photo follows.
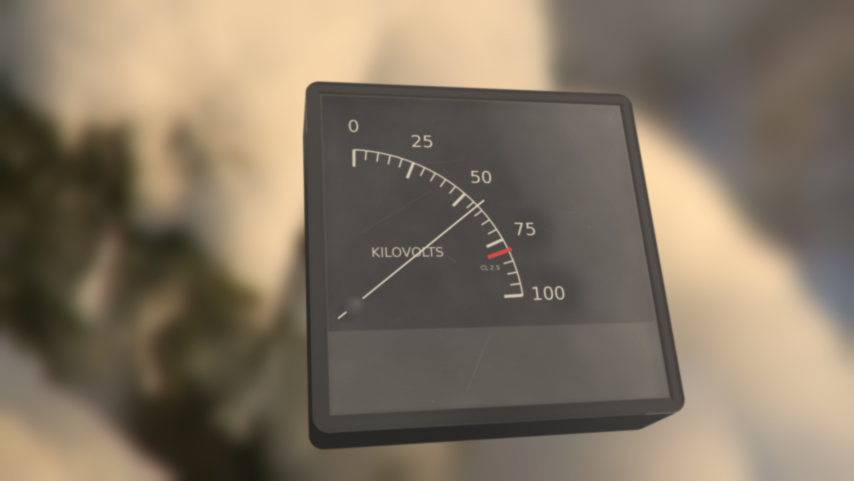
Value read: 57.5kV
